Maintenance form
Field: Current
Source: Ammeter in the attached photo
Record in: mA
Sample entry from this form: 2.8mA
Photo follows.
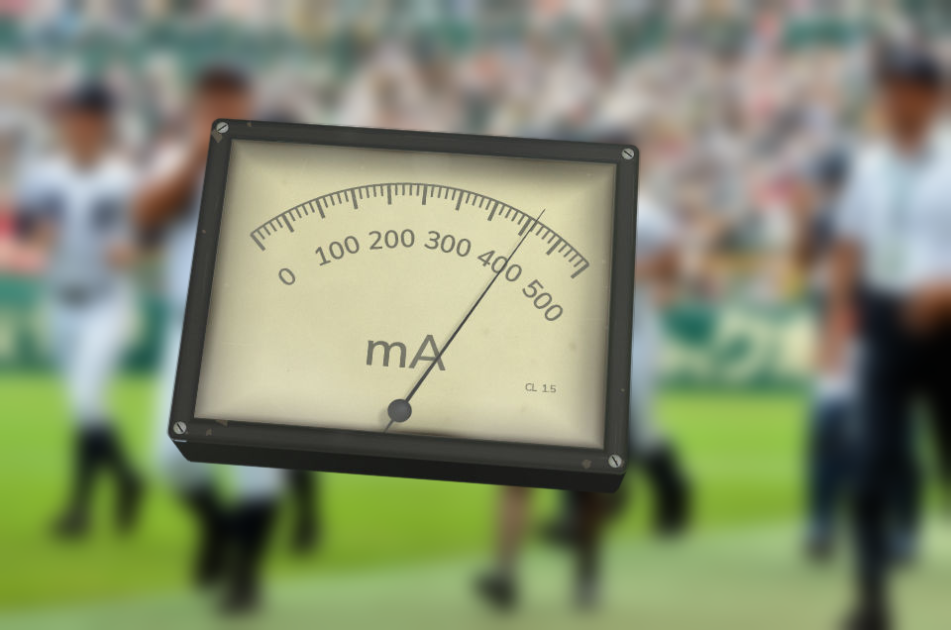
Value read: 410mA
